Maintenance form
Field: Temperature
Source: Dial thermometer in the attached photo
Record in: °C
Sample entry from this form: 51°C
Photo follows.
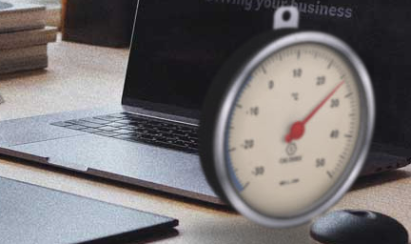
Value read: 25°C
